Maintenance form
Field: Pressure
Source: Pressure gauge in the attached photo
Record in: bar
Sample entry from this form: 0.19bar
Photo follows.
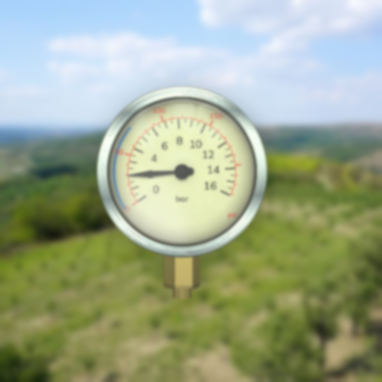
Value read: 2bar
